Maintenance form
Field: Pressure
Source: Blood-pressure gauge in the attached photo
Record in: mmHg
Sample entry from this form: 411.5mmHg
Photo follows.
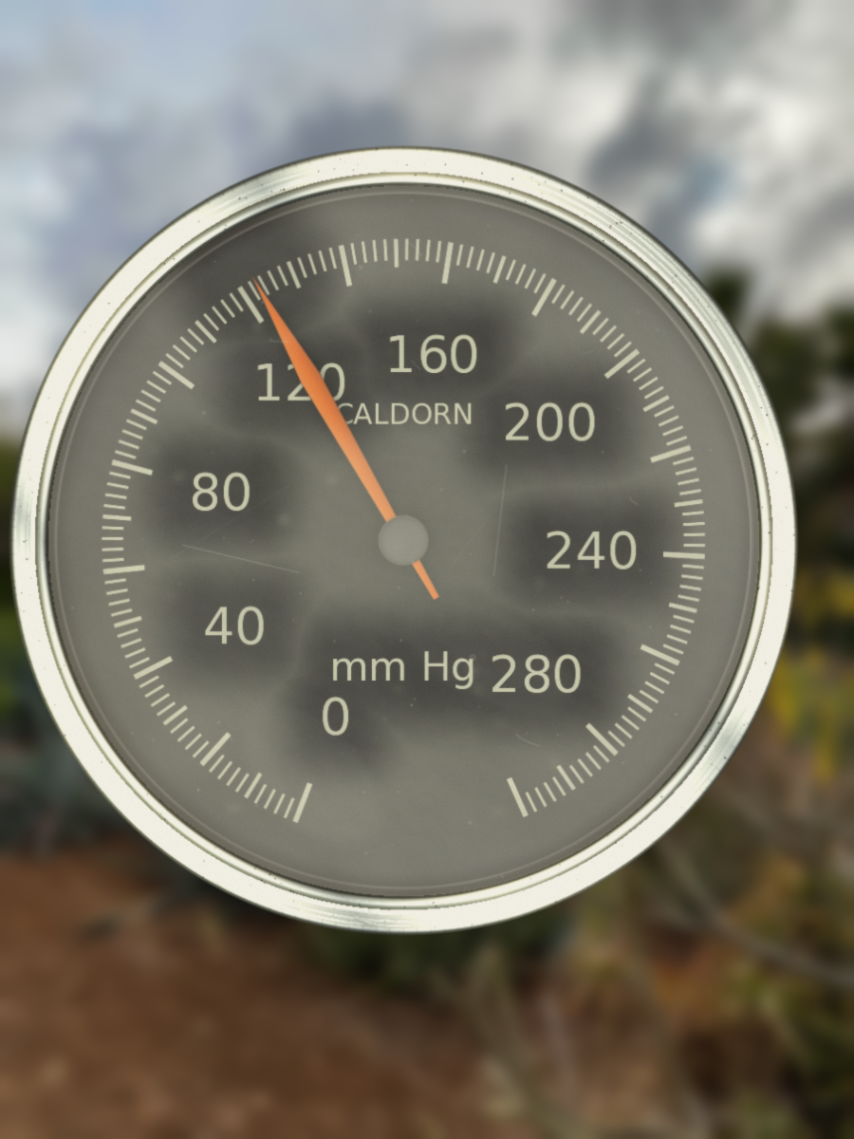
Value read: 123mmHg
